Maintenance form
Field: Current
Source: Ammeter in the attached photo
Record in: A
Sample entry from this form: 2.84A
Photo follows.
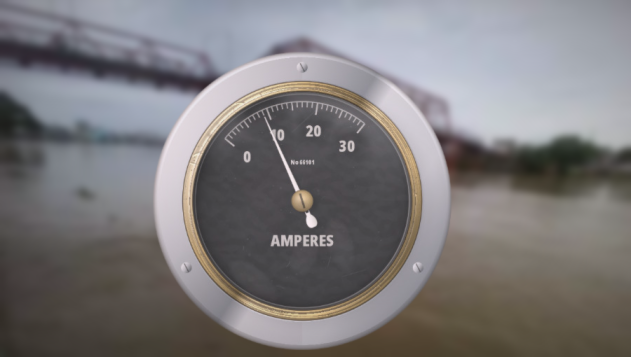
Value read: 9A
